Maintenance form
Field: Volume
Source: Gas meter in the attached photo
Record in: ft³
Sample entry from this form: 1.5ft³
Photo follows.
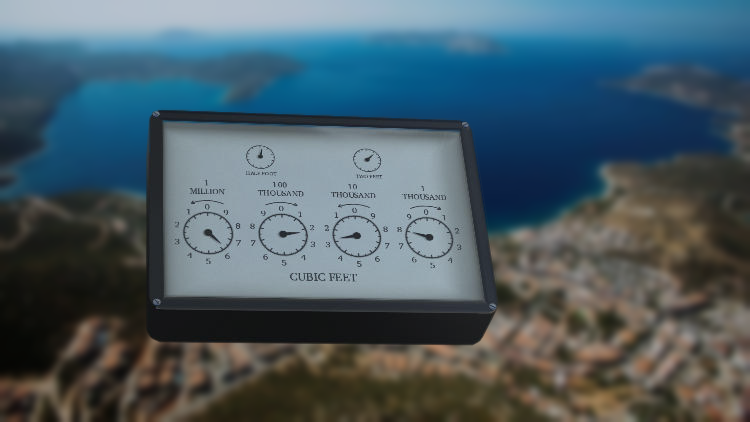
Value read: 622800ft³
